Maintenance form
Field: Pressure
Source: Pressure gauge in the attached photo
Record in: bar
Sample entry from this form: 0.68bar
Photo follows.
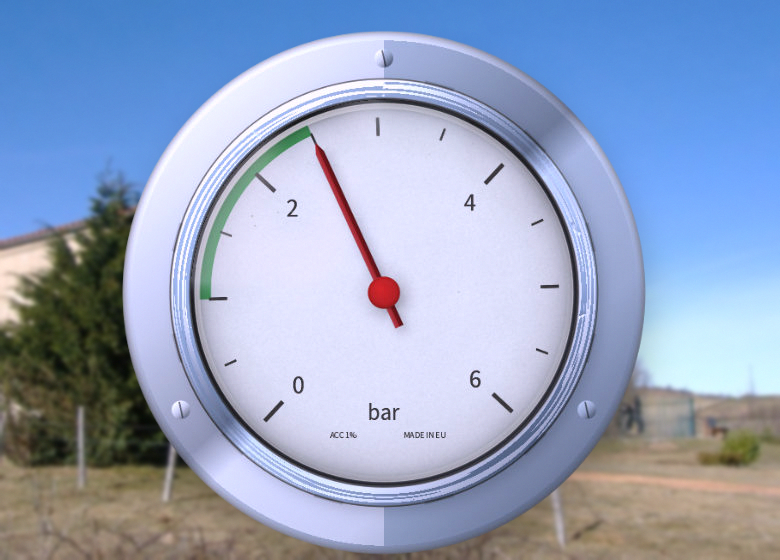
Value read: 2.5bar
